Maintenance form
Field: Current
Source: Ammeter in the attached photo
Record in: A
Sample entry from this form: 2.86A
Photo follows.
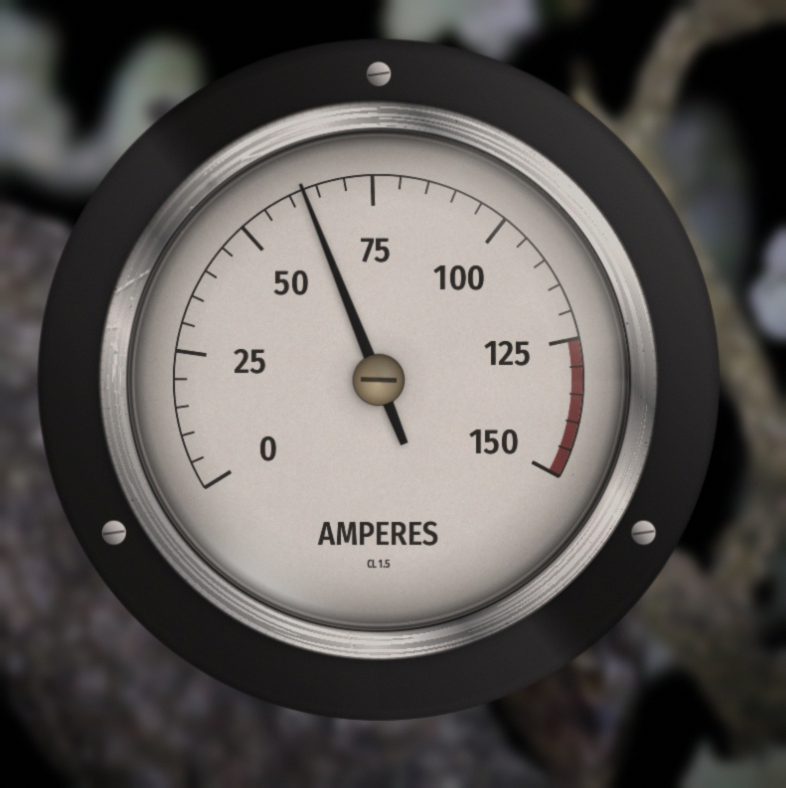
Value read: 62.5A
